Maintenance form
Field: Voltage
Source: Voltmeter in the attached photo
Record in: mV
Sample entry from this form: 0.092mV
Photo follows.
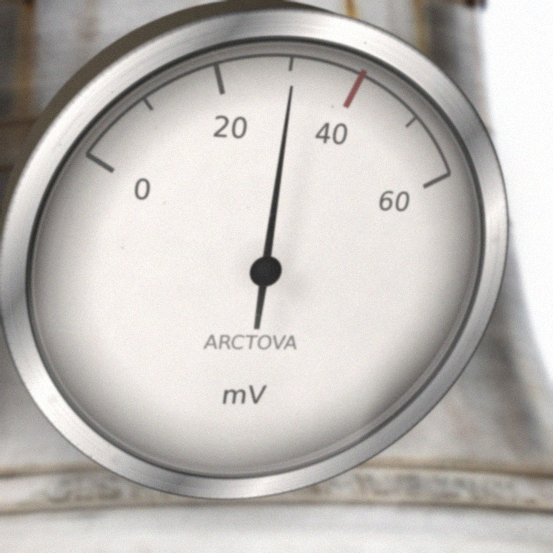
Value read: 30mV
